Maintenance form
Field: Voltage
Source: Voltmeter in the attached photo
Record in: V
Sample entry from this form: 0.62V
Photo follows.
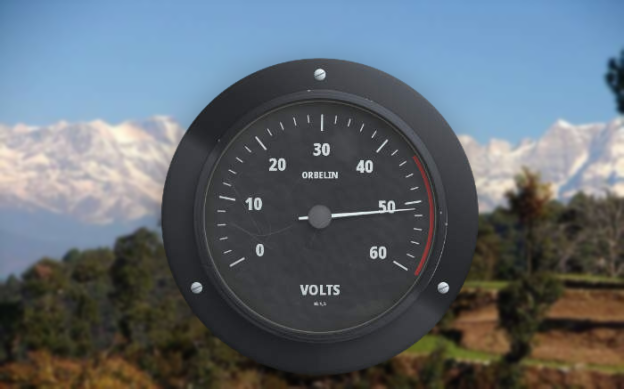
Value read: 51V
